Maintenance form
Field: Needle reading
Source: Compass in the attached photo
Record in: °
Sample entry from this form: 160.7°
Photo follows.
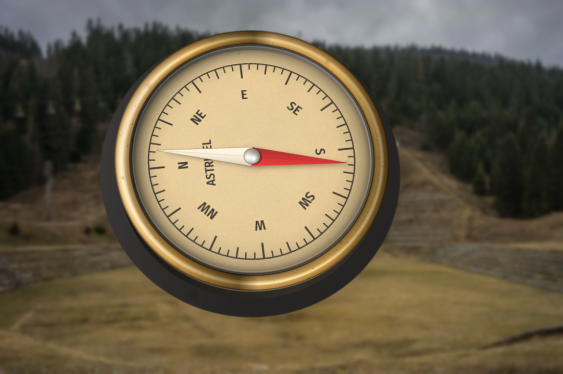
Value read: 190°
